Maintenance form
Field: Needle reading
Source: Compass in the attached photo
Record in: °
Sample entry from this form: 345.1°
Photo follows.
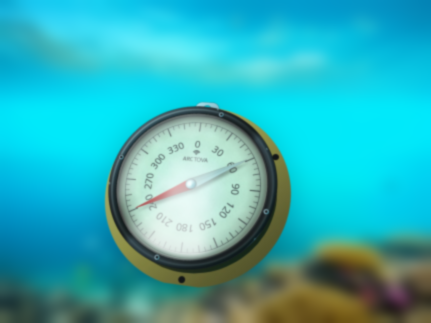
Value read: 240°
